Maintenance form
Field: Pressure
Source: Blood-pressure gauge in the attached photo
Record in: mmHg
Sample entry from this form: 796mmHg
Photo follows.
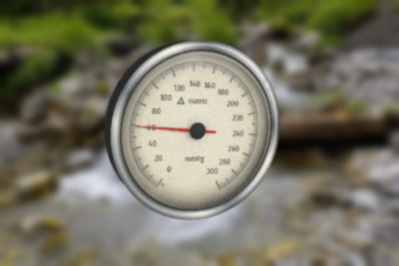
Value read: 60mmHg
